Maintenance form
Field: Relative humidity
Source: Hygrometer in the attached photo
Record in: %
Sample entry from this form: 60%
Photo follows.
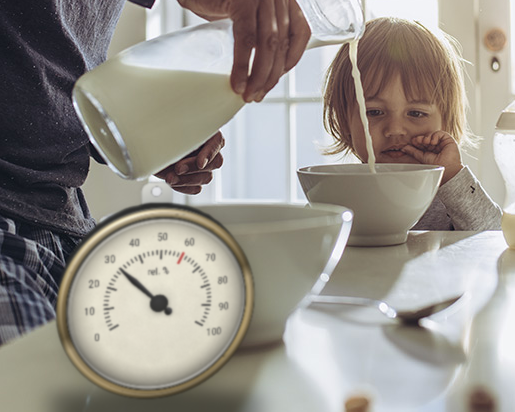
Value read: 30%
